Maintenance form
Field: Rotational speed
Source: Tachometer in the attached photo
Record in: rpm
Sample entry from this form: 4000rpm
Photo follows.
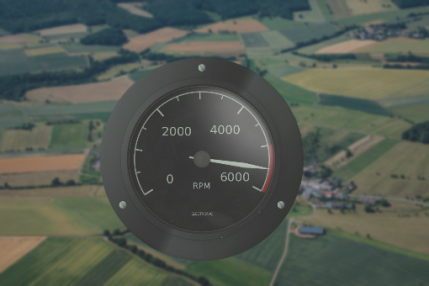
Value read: 5500rpm
